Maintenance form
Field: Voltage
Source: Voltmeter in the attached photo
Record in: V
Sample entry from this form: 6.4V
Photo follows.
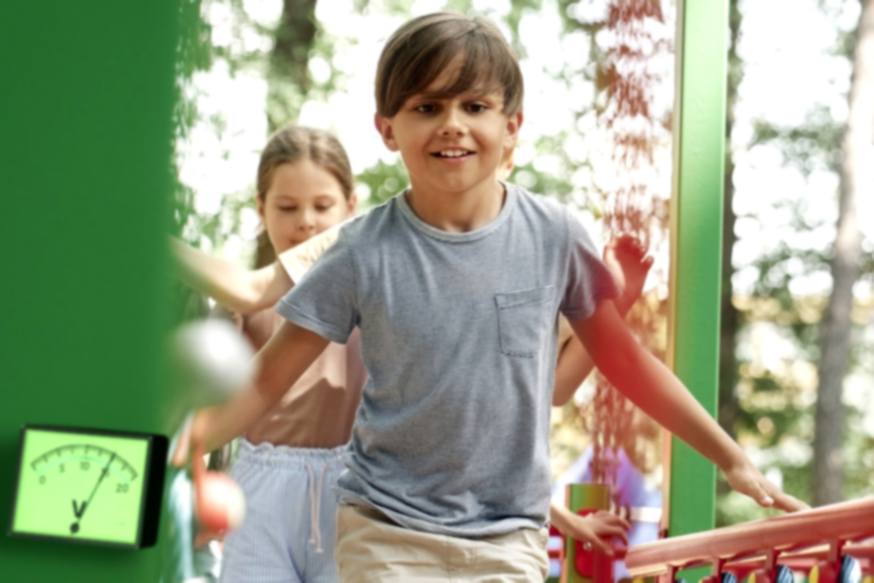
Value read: 15V
